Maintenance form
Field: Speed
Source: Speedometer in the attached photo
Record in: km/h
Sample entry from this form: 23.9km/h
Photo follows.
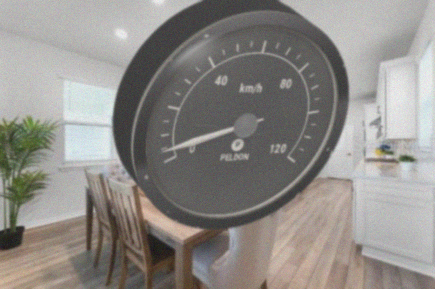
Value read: 5km/h
